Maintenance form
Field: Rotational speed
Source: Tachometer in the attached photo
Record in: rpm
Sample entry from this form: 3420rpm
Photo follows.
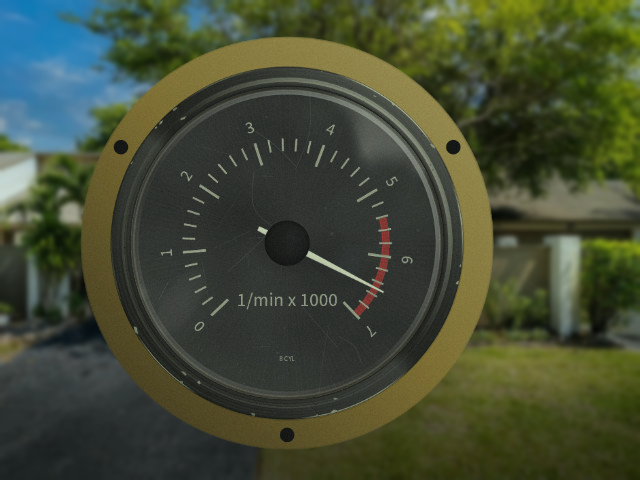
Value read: 6500rpm
